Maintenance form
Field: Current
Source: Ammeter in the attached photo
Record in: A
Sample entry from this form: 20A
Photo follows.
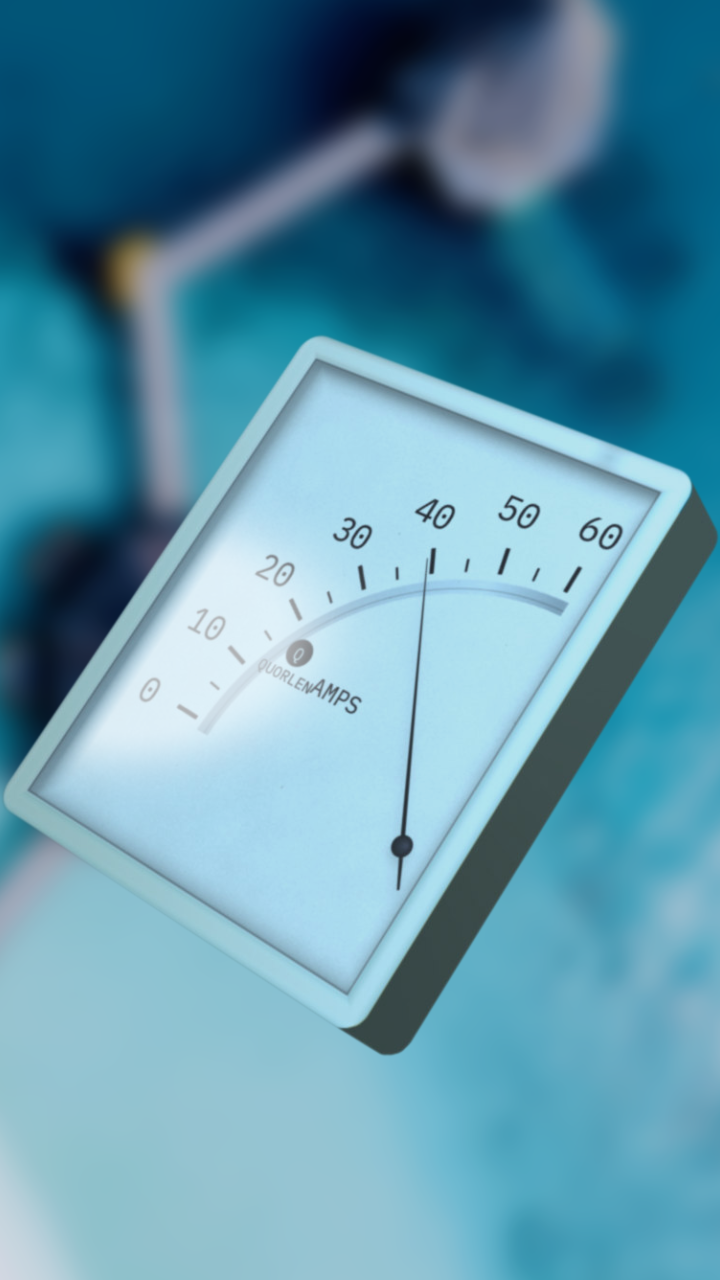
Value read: 40A
